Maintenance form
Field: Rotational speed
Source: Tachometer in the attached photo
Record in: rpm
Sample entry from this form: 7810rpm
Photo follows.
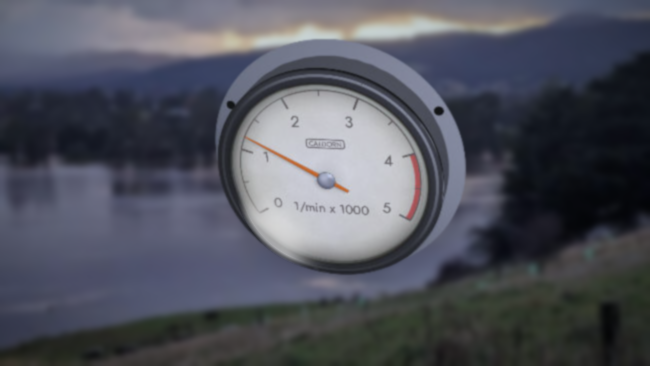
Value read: 1250rpm
